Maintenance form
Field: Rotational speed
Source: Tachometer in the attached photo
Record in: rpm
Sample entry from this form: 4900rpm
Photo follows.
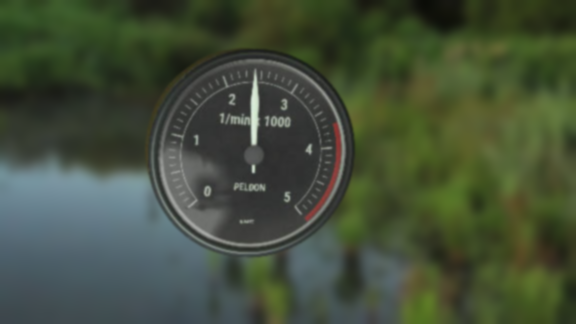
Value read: 2400rpm
